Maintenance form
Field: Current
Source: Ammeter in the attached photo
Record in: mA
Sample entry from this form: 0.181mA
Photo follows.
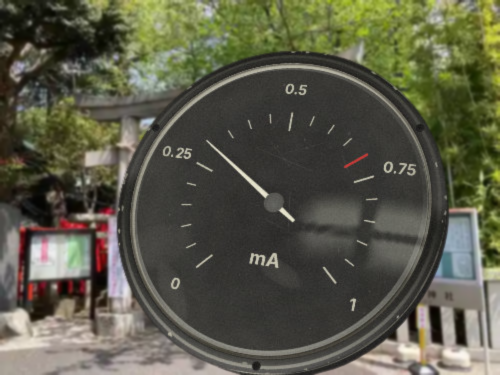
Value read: 0.3mA
